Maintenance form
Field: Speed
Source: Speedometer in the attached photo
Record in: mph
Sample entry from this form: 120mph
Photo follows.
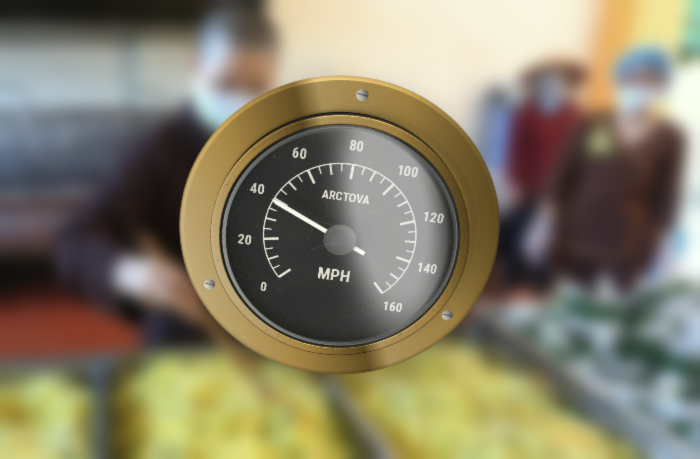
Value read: 40mph
